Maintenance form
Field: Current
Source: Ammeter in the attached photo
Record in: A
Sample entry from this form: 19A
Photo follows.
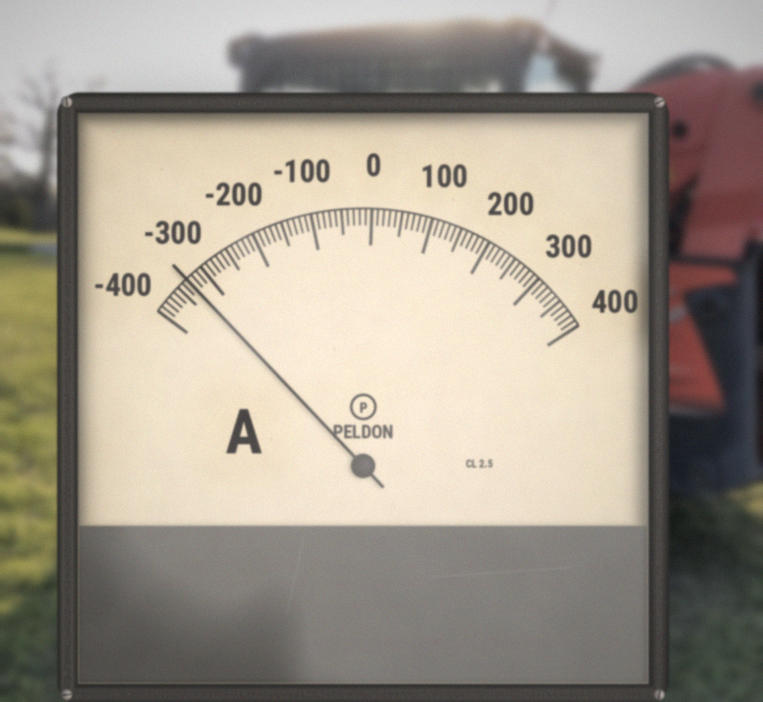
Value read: -330A
